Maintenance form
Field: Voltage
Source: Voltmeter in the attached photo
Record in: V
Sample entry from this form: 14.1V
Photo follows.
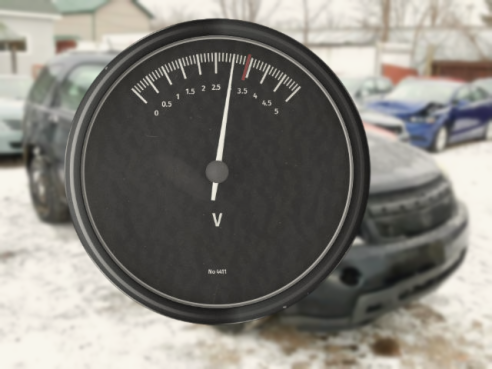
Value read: 3V
